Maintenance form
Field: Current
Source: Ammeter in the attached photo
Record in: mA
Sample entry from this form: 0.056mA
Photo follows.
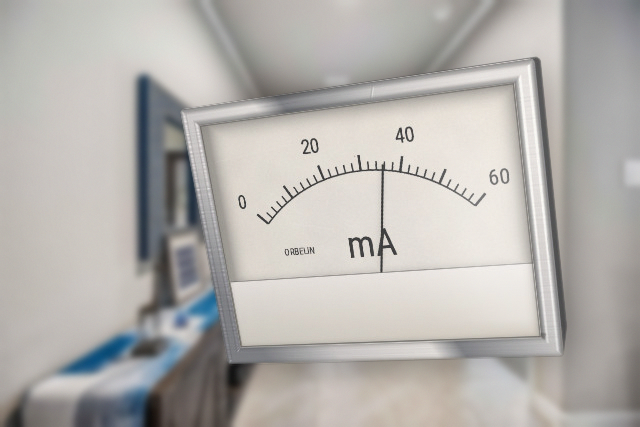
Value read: 36mA
